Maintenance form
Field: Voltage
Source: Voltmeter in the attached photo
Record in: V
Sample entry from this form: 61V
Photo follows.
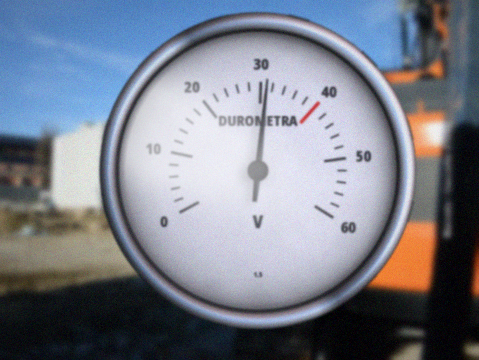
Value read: 31V
